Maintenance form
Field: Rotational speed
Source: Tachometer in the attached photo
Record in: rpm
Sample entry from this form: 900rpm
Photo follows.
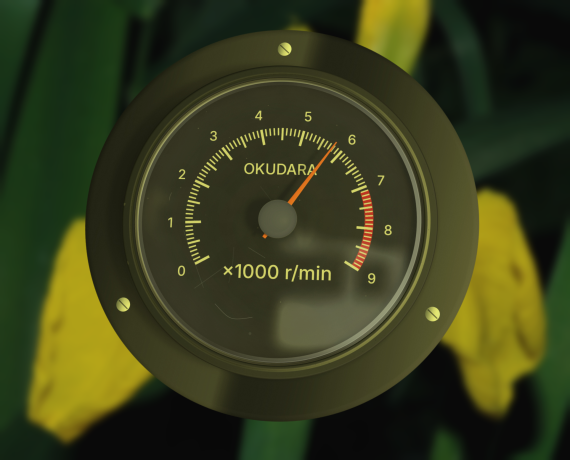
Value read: 5800rpm
